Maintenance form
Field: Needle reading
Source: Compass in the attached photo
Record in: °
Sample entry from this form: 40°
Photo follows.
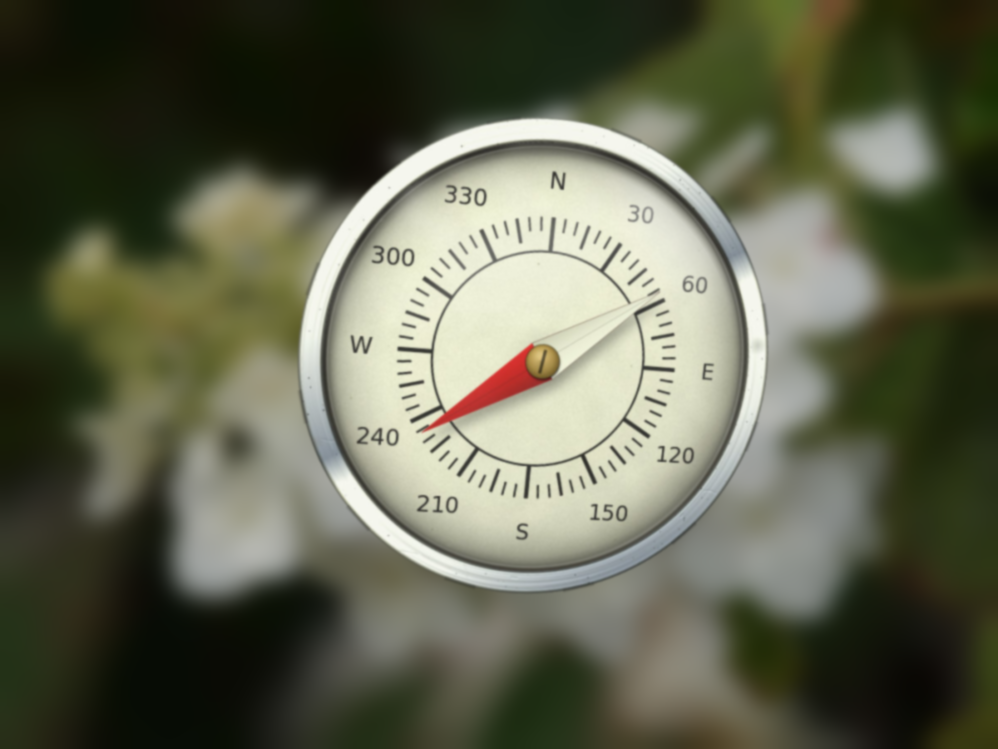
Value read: 235°
